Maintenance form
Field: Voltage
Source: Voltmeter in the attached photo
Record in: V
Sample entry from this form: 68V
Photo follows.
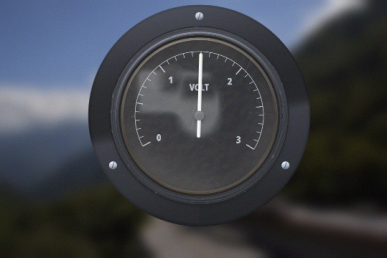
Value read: 1.5V
